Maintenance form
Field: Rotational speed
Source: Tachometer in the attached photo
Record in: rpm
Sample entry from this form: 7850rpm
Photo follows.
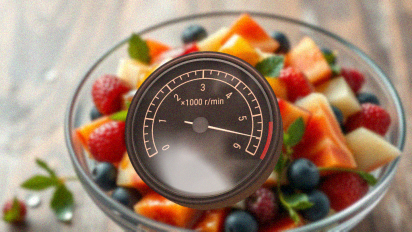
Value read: 5600rpm
